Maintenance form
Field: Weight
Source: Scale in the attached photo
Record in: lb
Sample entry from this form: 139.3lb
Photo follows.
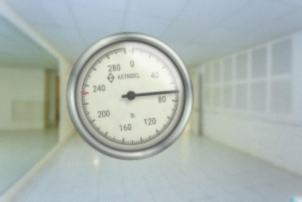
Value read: 70lb
